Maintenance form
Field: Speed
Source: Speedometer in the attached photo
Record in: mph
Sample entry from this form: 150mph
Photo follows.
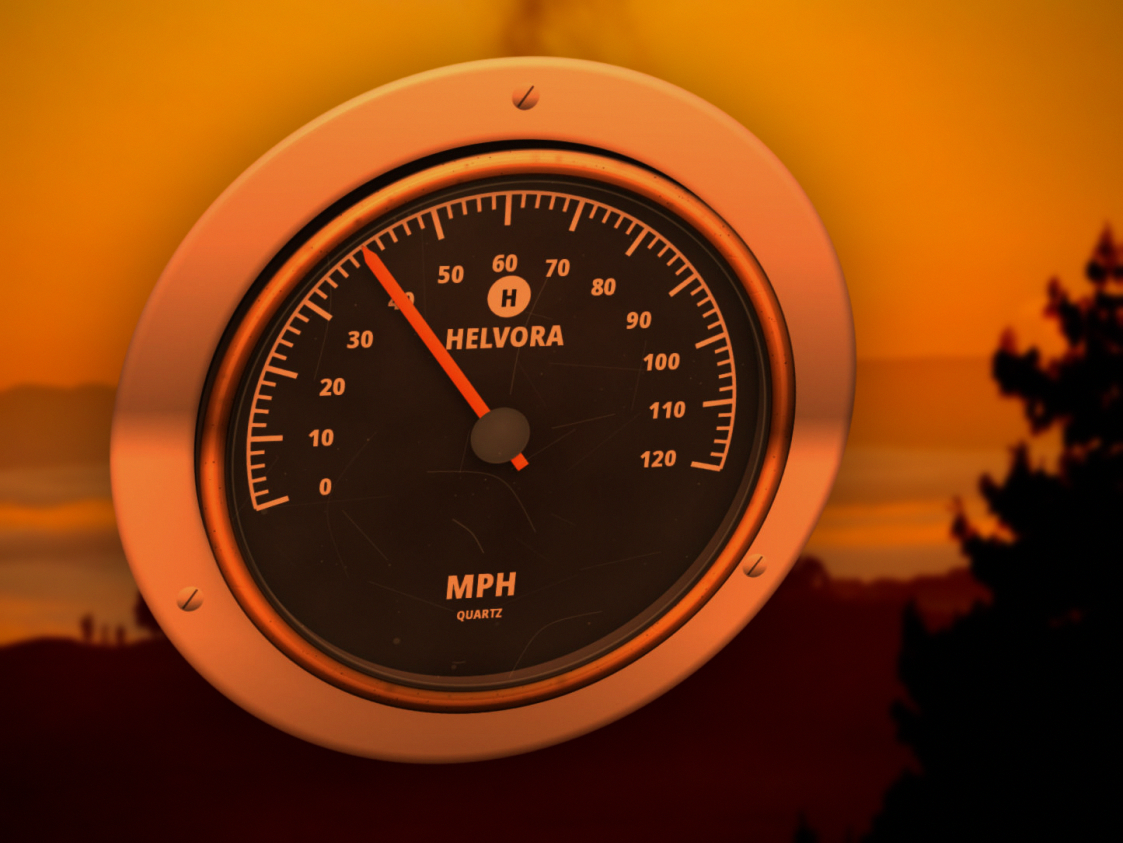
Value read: 40mph
